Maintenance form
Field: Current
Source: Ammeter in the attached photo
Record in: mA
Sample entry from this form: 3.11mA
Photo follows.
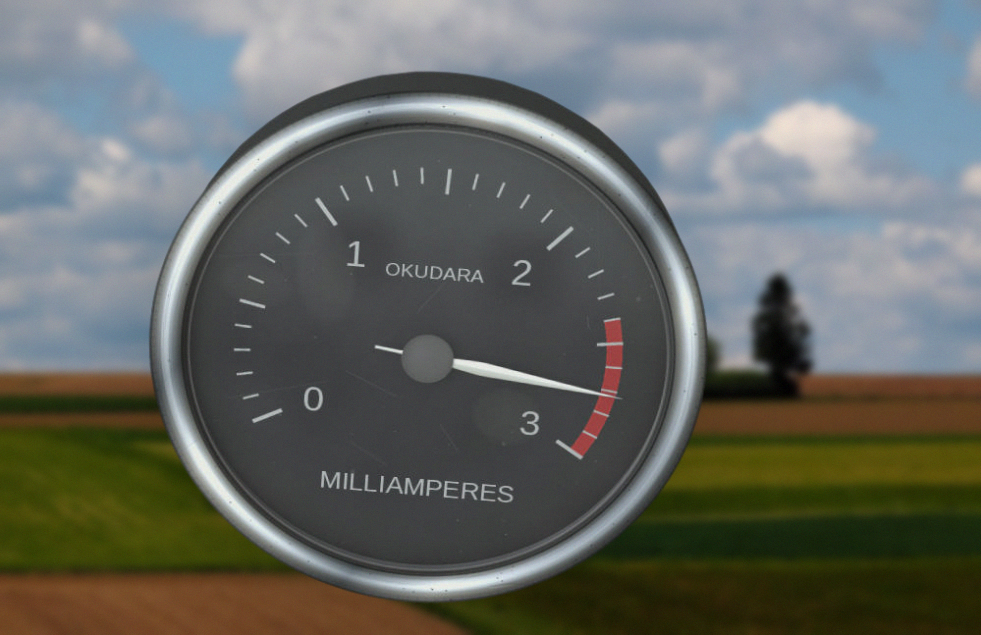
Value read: 2.7mA
